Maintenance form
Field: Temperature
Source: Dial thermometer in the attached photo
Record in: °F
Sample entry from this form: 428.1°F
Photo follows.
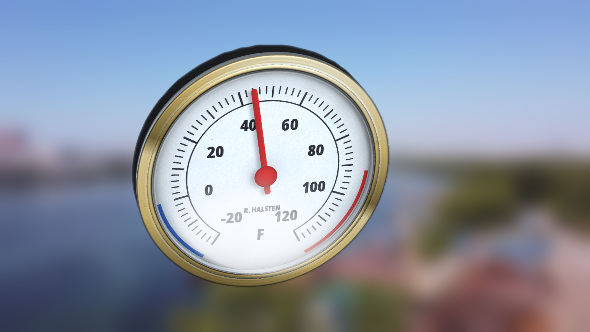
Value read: 44°F
